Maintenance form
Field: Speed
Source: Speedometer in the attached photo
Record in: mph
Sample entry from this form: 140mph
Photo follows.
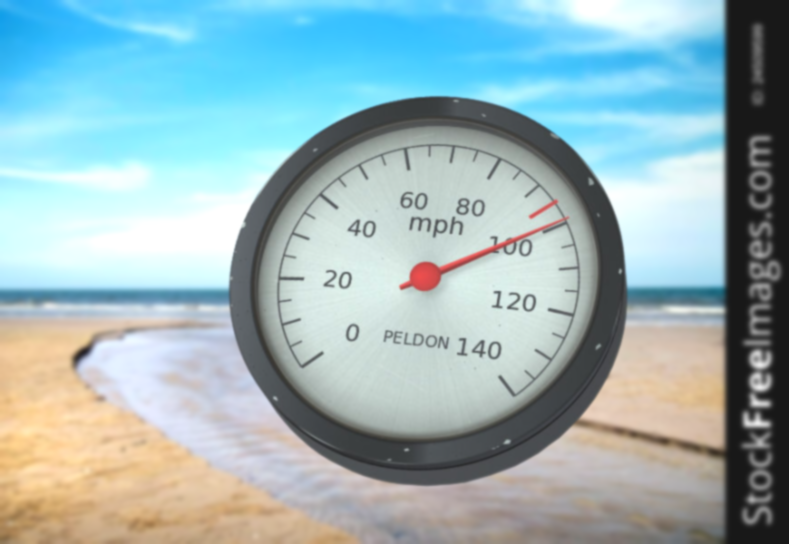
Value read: 100mph
